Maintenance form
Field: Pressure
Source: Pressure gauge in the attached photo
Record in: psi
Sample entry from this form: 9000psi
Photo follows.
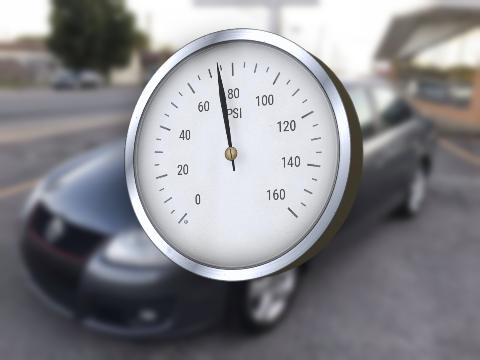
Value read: 75psi
